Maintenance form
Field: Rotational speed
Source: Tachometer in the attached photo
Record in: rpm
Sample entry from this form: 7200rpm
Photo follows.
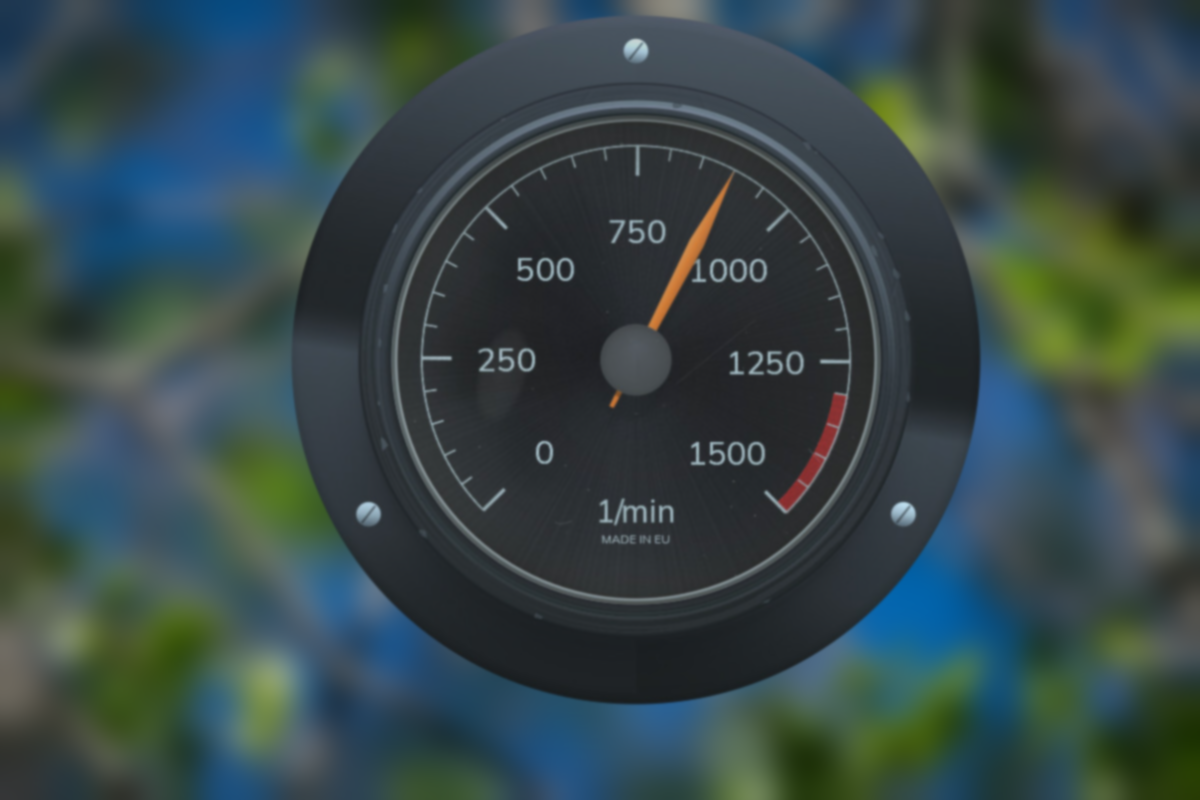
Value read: 900rpm
